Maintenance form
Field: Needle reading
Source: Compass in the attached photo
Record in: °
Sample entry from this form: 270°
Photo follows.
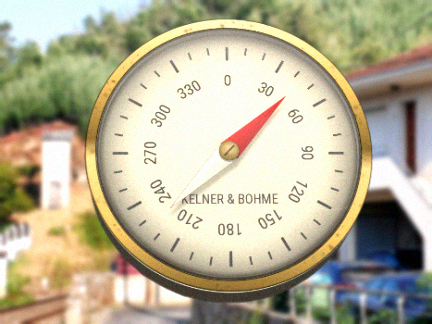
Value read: 45°
